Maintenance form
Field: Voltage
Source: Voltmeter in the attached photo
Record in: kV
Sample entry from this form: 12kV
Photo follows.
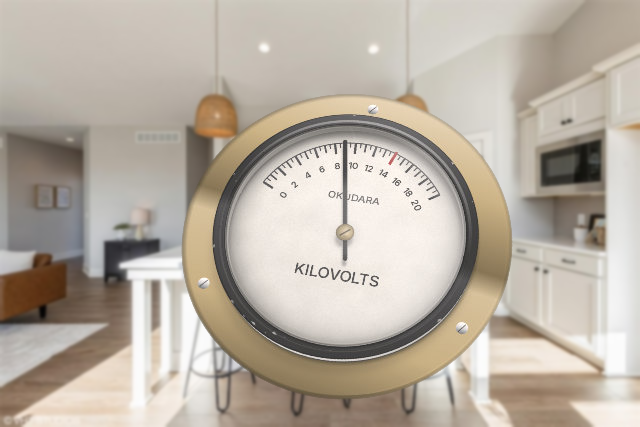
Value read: 9kV
